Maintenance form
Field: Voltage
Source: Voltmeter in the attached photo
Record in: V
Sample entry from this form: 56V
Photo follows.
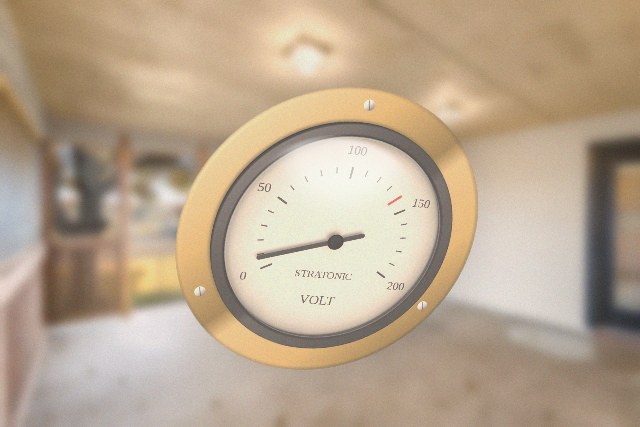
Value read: 10V
